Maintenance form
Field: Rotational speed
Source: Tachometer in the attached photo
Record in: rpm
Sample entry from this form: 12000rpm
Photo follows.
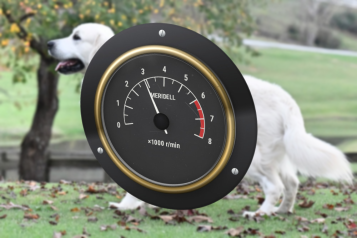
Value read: 3000rpm
